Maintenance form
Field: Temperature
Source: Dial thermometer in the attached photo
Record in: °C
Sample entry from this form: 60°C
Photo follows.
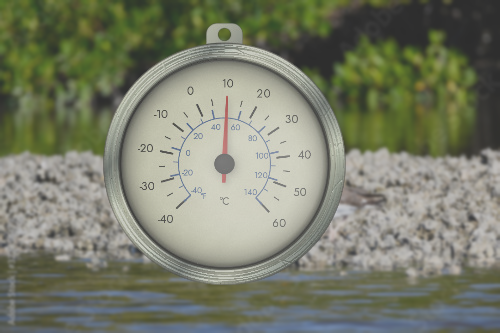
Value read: 10°C
